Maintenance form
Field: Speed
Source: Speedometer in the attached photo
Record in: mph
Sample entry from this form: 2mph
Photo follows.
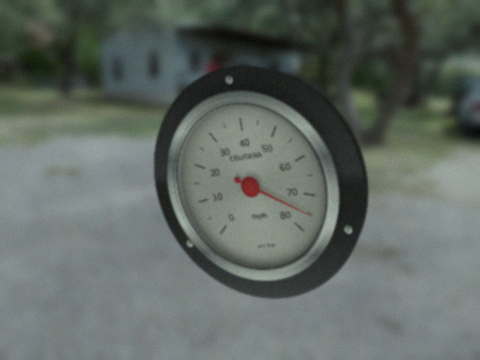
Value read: 75mph
